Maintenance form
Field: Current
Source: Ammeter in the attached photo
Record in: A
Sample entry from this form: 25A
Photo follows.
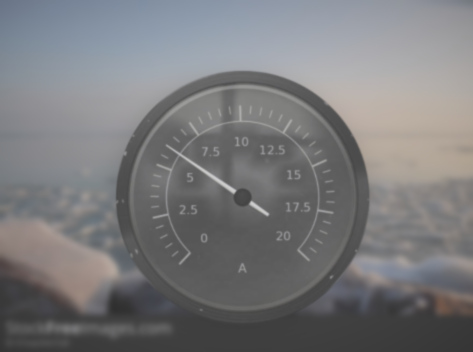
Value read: 6A
